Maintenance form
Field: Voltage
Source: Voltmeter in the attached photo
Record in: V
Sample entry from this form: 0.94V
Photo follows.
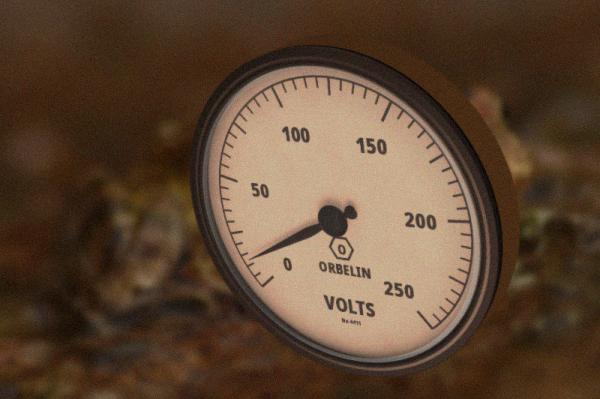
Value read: 12.5V
